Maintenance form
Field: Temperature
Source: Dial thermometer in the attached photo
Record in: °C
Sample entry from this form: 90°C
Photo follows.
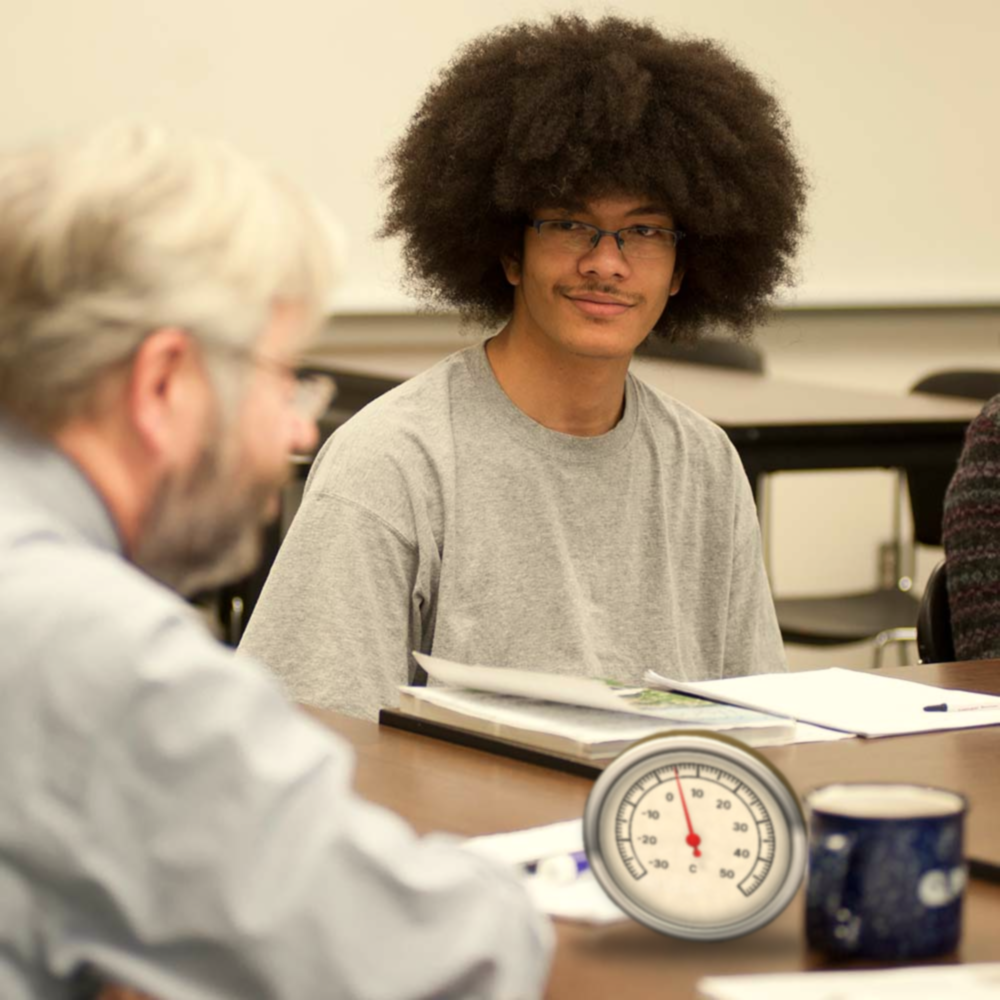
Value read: 5°C
